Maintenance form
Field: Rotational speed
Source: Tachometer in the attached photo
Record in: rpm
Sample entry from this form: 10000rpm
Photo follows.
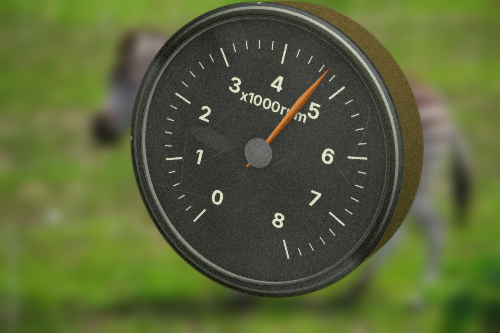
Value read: 4700rpm
